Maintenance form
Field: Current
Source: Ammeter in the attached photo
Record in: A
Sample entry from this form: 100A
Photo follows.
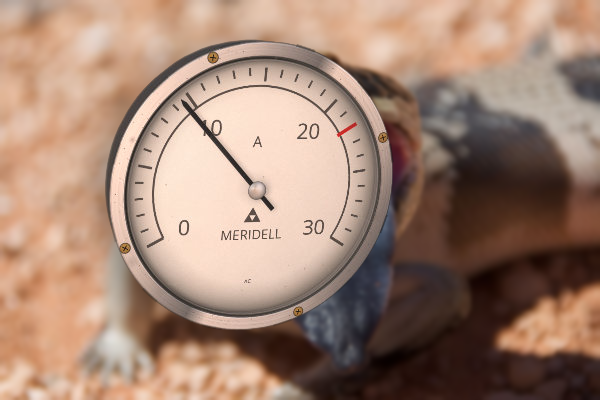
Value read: 9.5A
